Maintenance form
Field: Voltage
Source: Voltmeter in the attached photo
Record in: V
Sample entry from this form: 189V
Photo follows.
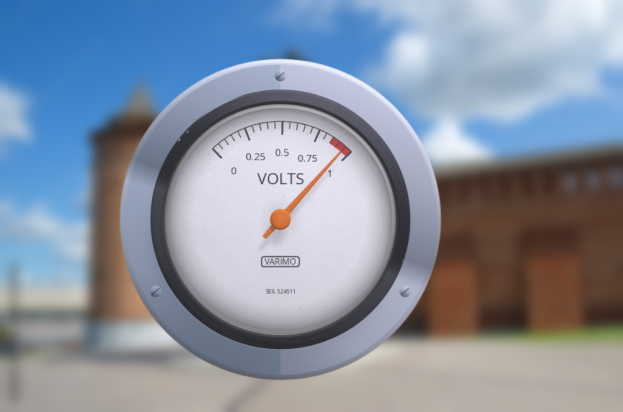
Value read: 0.95V
